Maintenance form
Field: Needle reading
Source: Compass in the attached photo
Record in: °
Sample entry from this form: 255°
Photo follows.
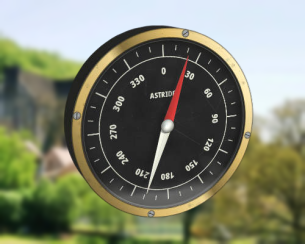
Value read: 20°
